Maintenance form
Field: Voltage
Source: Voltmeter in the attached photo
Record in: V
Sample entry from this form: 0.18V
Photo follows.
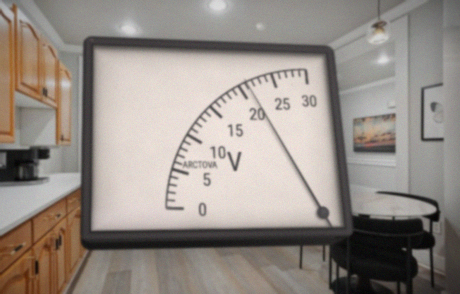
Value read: 21V
